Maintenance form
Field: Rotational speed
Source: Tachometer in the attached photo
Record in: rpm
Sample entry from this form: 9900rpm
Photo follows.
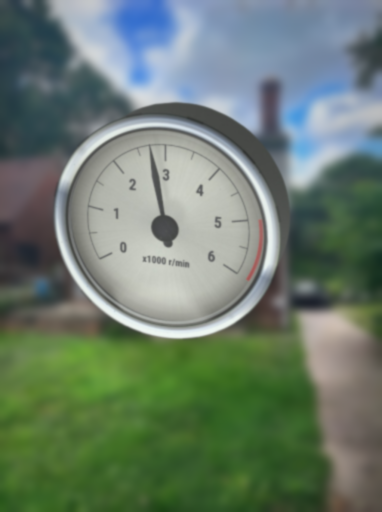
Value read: 2750rpm
